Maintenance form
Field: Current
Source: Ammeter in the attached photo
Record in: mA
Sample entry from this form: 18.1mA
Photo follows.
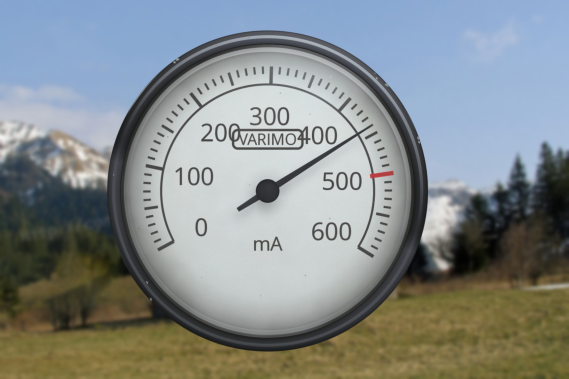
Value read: 440mA
